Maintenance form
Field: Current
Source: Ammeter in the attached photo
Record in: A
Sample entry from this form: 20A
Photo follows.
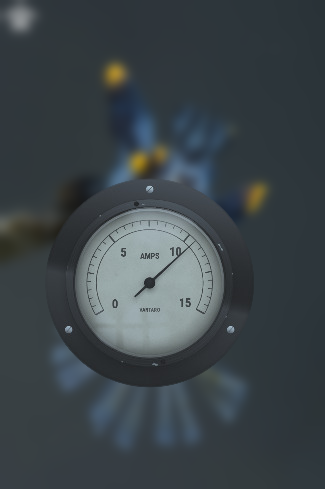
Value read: 10.5A
